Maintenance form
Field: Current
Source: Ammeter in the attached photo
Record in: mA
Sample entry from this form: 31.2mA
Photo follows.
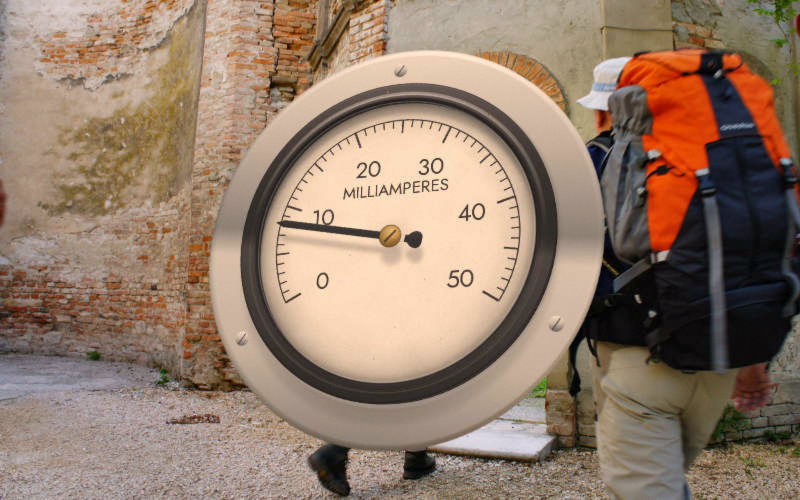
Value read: 8mA
